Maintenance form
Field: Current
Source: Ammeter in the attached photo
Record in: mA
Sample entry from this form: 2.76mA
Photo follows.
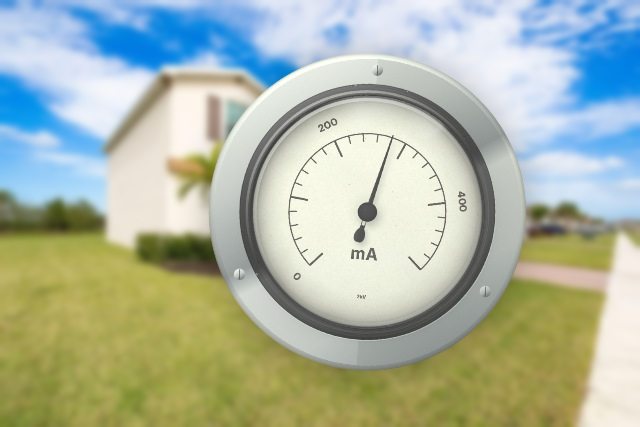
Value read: 280mA
